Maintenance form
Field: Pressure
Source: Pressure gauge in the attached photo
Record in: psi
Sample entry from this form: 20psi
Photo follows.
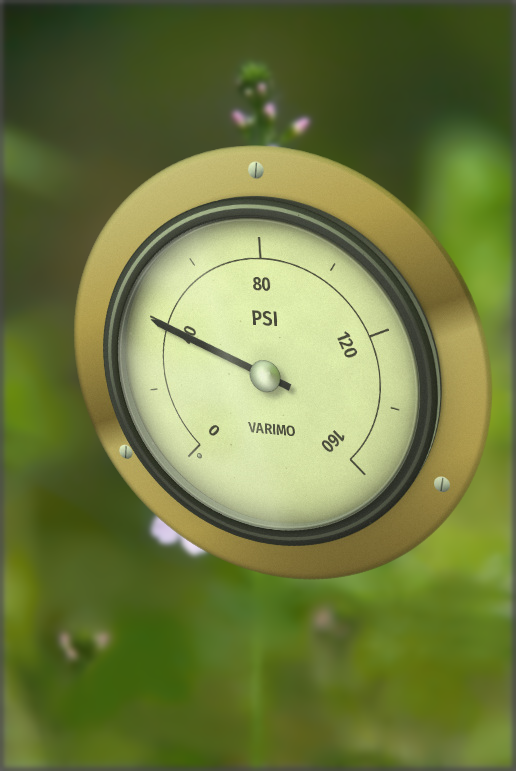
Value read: 40psi
